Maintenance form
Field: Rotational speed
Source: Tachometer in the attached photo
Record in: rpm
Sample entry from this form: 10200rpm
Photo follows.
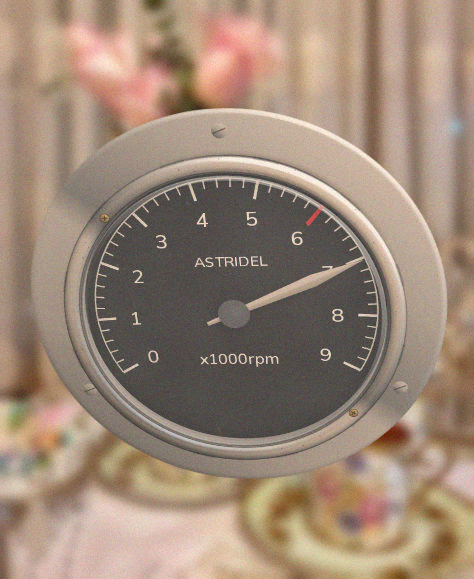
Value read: 7000rpm
